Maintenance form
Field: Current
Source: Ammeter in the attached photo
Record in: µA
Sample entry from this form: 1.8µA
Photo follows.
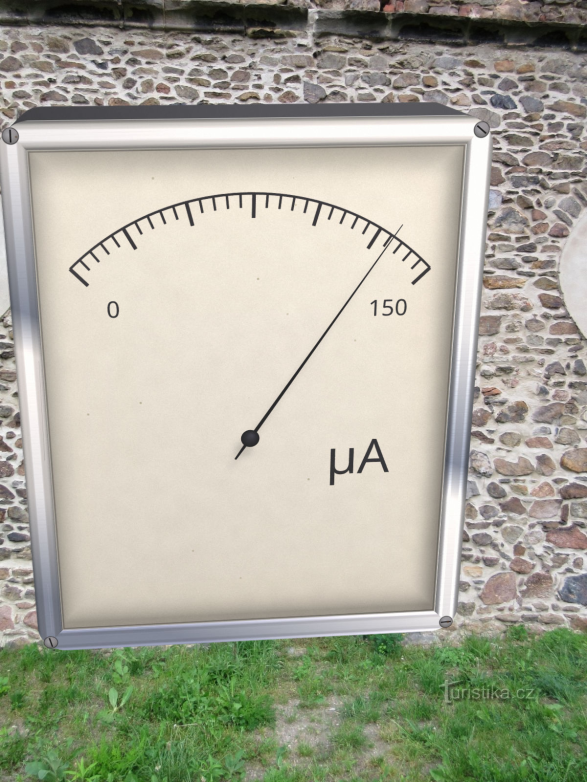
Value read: 130µA
